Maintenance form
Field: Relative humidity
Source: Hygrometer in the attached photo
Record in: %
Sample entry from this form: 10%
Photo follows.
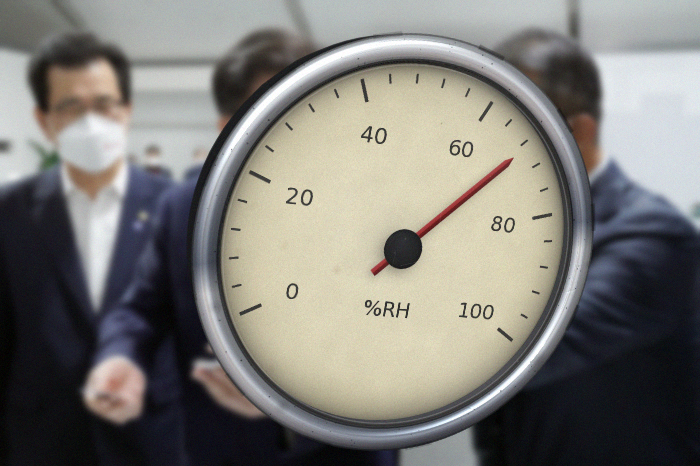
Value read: 68%
